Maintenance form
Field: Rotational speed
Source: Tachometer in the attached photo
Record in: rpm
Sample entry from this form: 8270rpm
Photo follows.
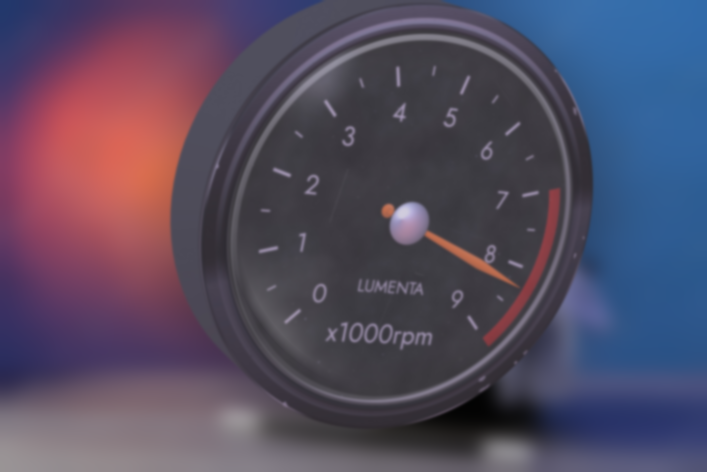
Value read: 8250rpm
